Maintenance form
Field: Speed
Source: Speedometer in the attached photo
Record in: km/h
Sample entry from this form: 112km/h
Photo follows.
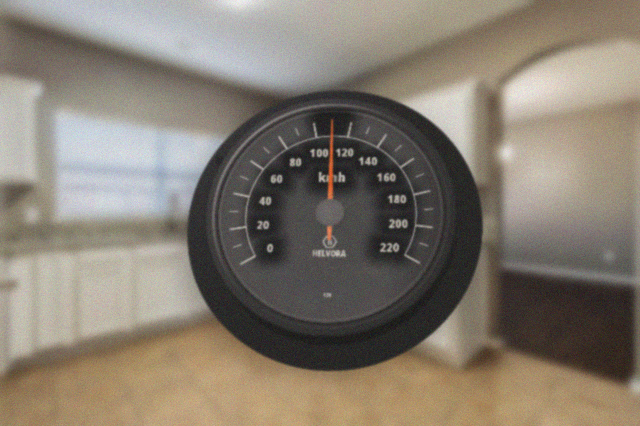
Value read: 110km/h
